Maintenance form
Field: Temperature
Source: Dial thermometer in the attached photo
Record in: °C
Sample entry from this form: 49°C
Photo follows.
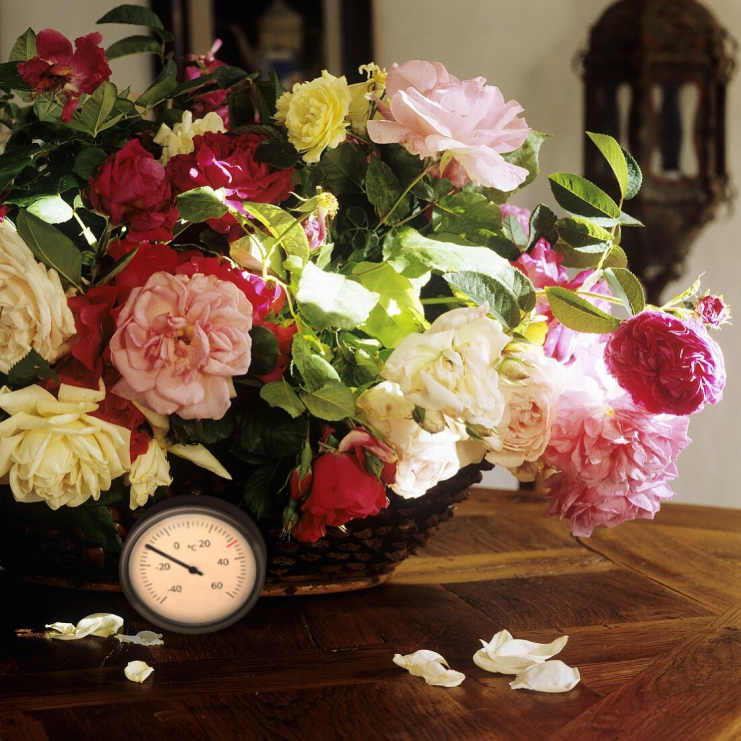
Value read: -10°C
